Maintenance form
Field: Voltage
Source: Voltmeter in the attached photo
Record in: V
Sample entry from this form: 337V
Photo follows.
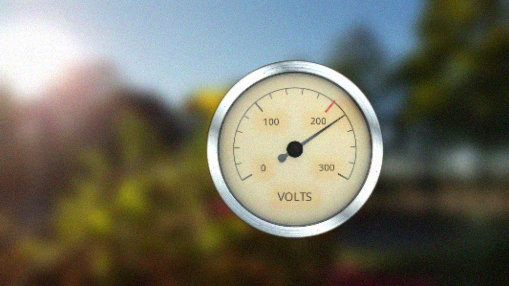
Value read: 220V
